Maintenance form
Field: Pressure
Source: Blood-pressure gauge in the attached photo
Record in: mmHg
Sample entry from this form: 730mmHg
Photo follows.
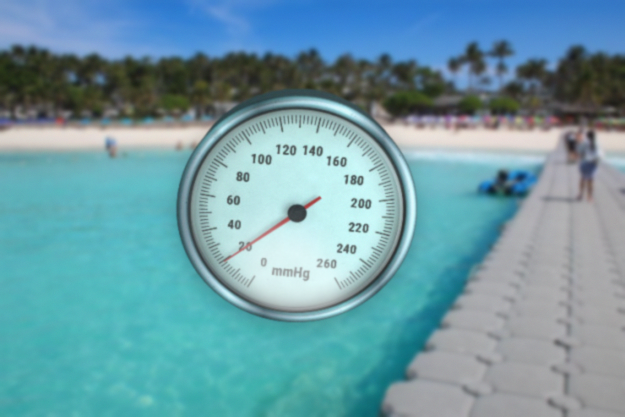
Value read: 20mmHg
